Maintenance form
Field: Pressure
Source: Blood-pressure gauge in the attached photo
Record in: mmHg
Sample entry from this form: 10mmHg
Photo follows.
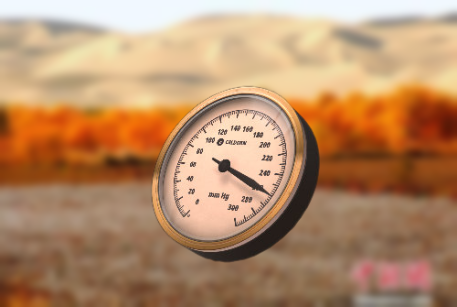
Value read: 260mmHg
